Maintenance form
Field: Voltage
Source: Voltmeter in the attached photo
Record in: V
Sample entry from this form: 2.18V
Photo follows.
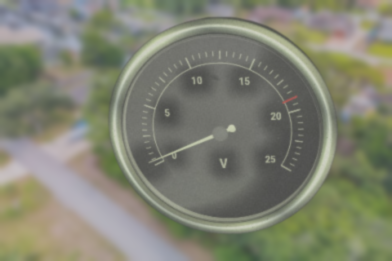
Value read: 0.5V
